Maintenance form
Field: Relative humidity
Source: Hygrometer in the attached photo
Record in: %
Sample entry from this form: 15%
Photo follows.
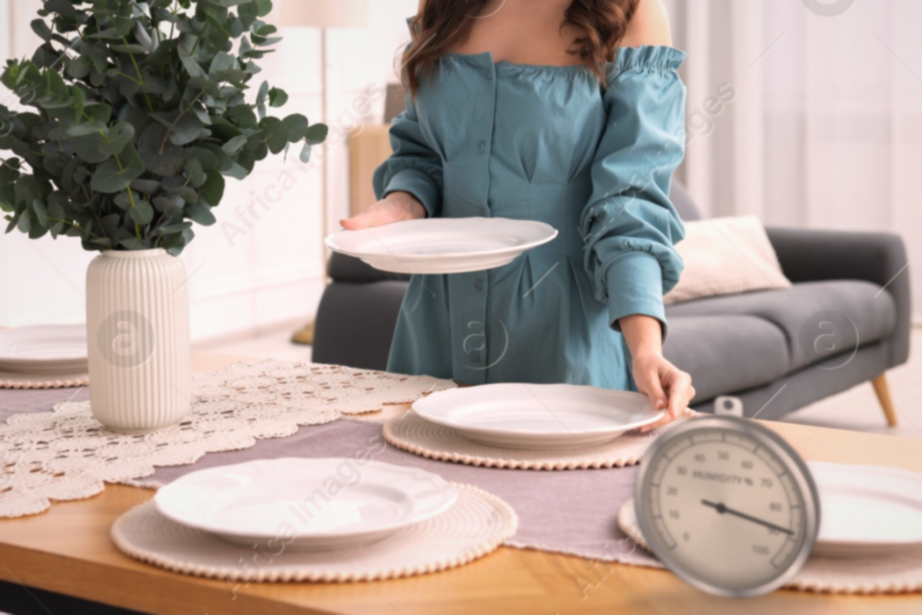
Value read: 87.5%
